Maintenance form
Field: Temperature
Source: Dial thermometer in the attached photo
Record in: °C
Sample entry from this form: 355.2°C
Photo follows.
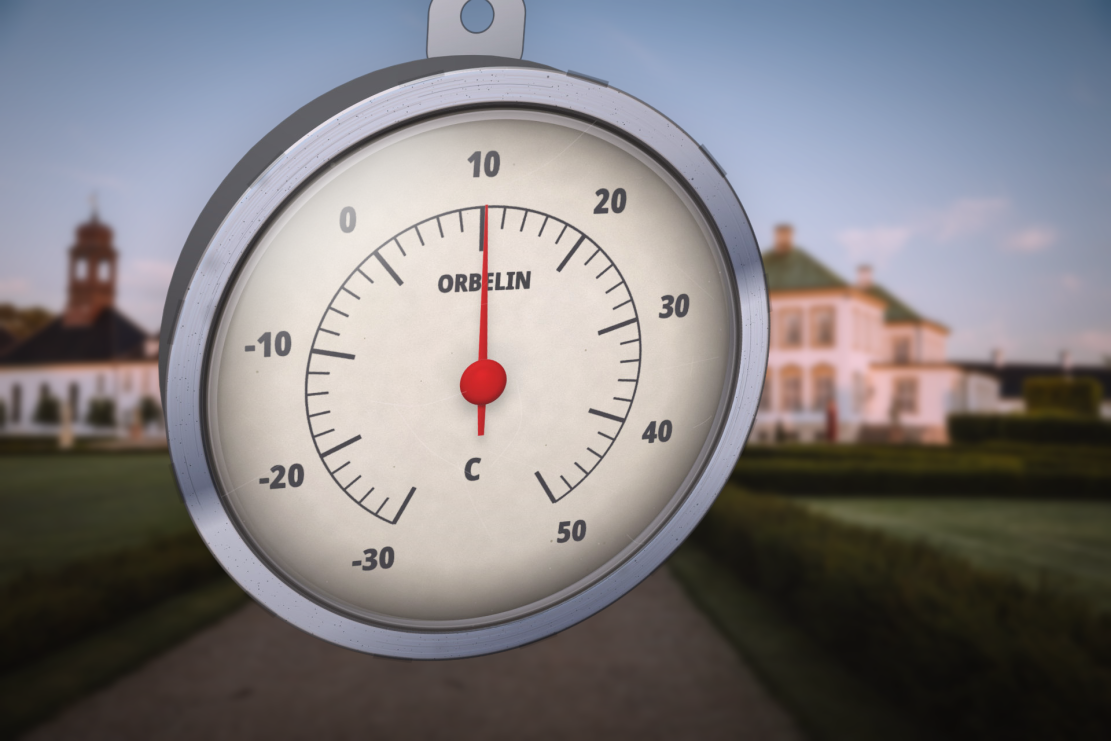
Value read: 10°C
